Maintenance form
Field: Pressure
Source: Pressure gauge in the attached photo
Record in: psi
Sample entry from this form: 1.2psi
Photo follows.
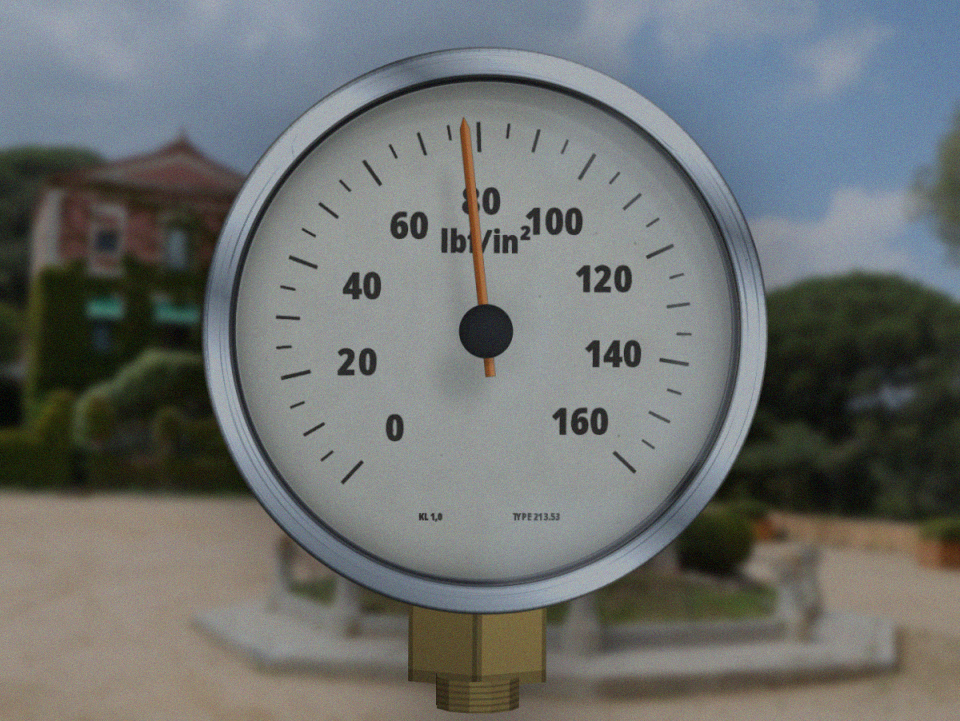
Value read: 77.5psi
